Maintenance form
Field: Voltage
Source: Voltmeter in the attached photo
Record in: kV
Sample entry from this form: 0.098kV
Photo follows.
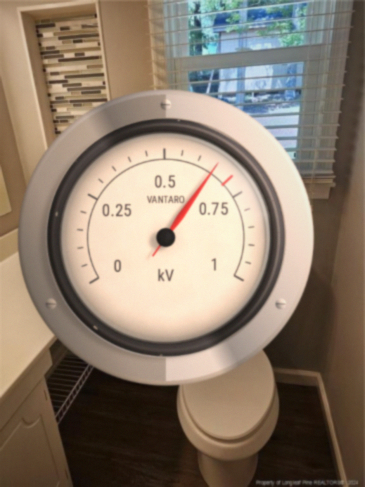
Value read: 0.65kV
